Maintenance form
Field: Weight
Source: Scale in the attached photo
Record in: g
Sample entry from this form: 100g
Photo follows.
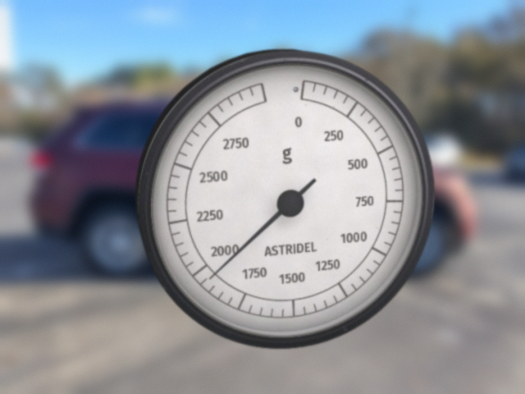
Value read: 1950g
